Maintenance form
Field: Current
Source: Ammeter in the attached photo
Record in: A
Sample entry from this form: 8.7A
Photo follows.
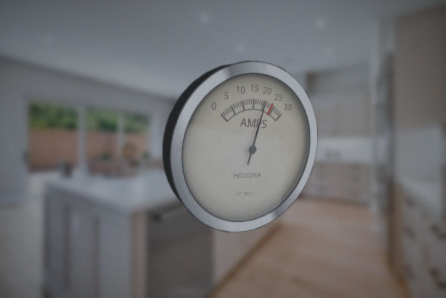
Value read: 20A
